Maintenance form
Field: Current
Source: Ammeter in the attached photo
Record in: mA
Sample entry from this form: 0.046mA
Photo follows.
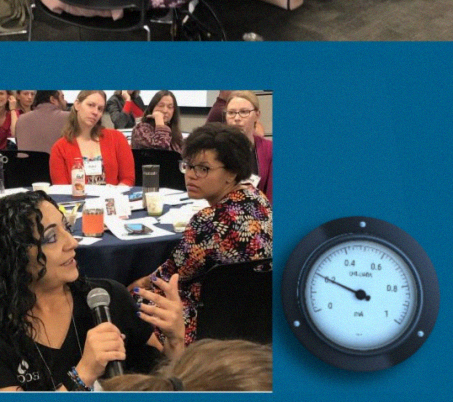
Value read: 0.2mA
